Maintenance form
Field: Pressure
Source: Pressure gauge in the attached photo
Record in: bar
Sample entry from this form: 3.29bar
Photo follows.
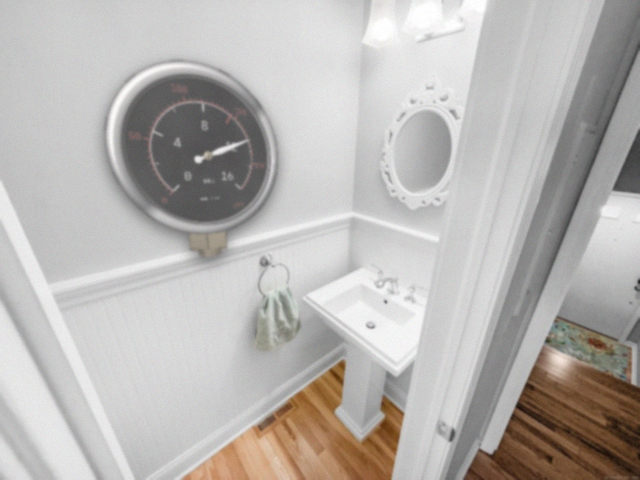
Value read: 12bar
